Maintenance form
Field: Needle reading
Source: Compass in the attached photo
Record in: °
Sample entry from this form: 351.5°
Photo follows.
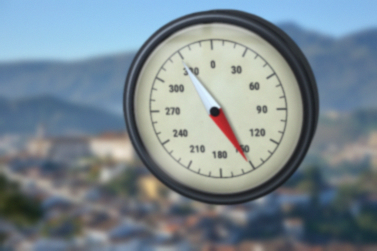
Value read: 150°
